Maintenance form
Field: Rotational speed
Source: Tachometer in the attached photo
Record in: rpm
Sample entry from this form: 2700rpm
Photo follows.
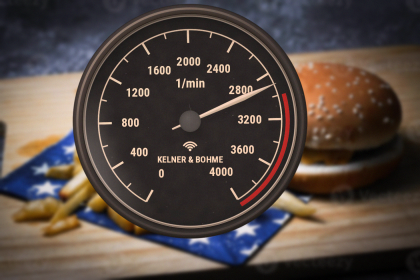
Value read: 2900rpm
